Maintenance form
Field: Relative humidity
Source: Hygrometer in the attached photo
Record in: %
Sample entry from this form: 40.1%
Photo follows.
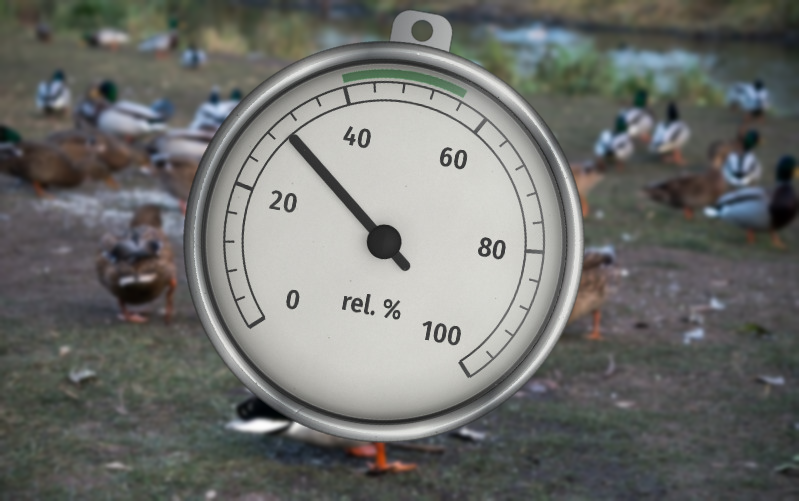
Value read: 30%
